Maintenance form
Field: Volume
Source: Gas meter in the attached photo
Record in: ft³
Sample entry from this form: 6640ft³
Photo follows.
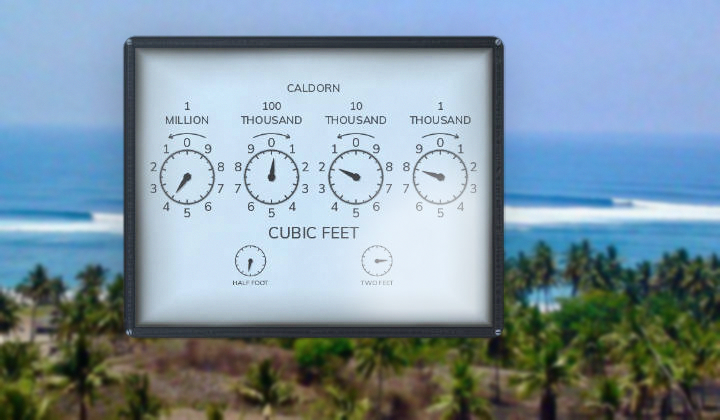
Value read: 401800ft³
